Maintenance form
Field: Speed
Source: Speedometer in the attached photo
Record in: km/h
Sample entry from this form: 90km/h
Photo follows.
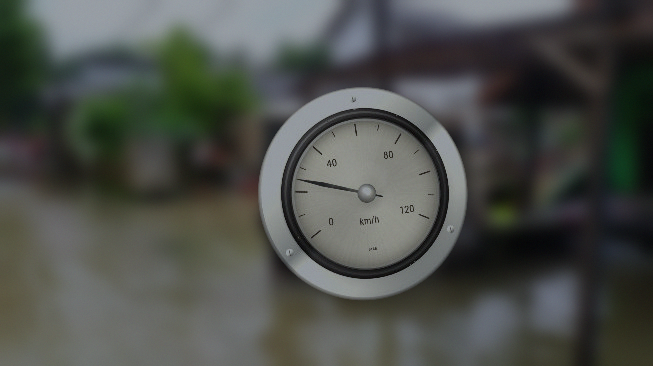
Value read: 25km/h
